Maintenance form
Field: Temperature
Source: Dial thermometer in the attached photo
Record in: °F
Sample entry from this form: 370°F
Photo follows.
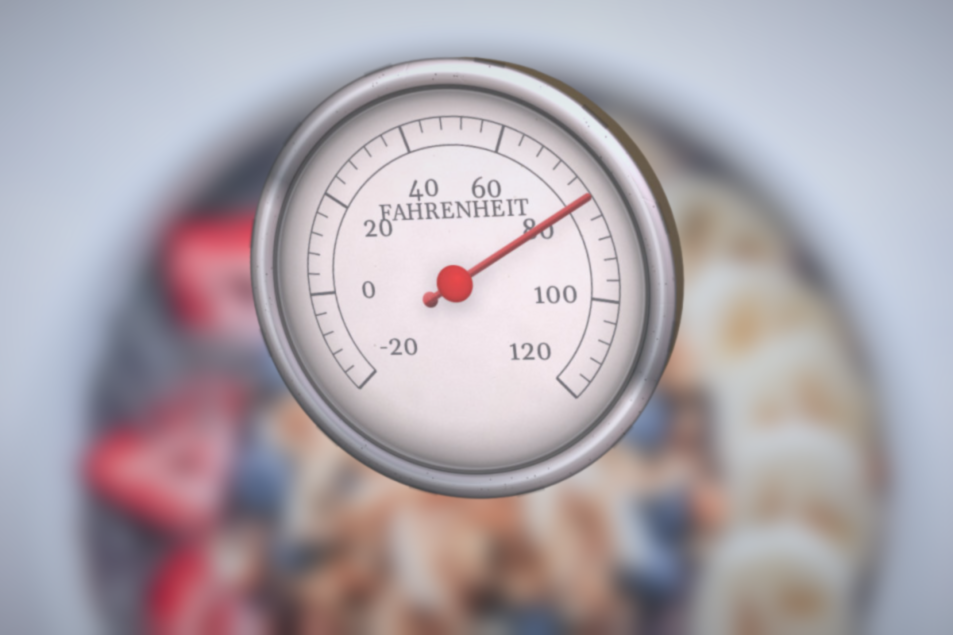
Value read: 80°F
